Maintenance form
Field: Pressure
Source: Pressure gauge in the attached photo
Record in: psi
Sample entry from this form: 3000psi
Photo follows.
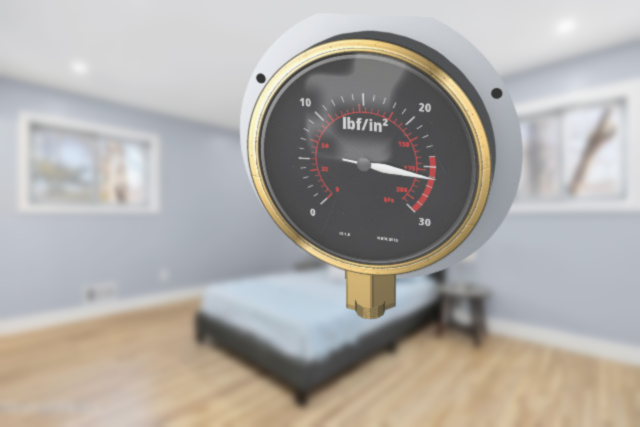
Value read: 26psi
